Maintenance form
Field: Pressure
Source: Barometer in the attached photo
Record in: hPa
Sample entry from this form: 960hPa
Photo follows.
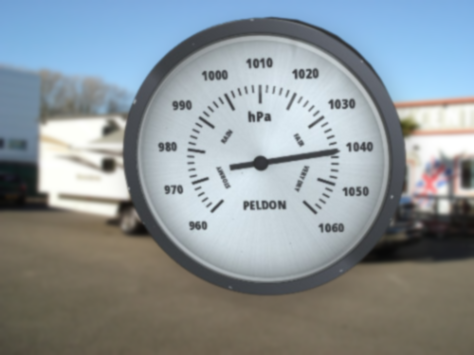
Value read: 1040hPa
